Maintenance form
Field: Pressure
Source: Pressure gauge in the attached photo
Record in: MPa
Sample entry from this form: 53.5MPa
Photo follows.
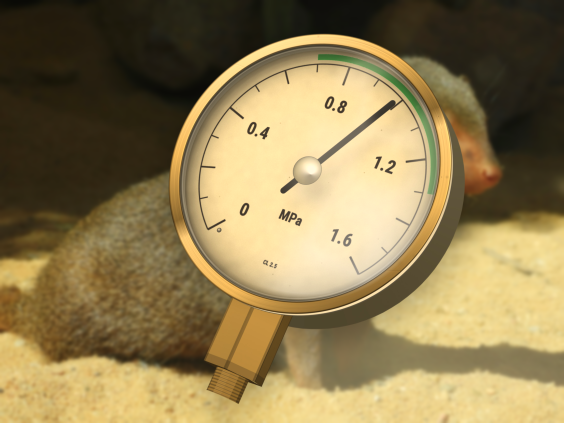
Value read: 1MPa
